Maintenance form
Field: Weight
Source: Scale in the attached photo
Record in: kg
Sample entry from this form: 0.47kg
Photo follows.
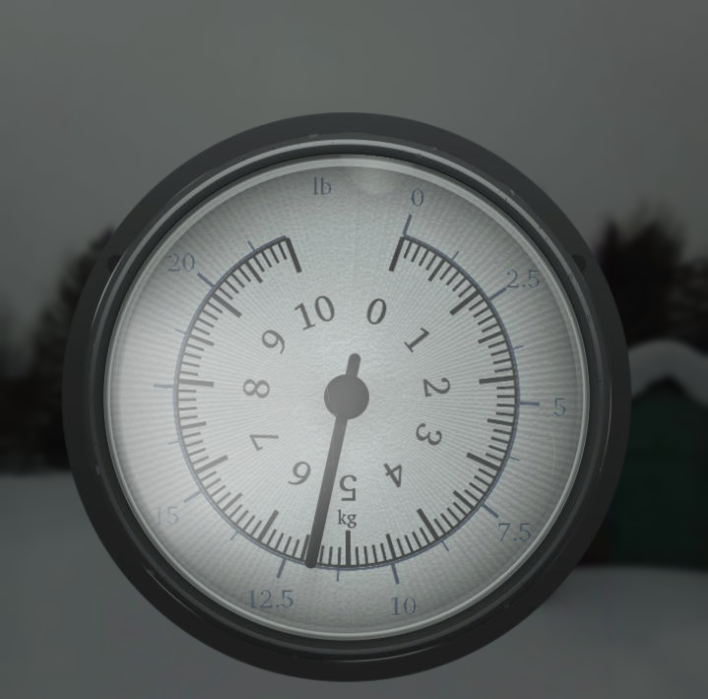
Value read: 5.4kg
